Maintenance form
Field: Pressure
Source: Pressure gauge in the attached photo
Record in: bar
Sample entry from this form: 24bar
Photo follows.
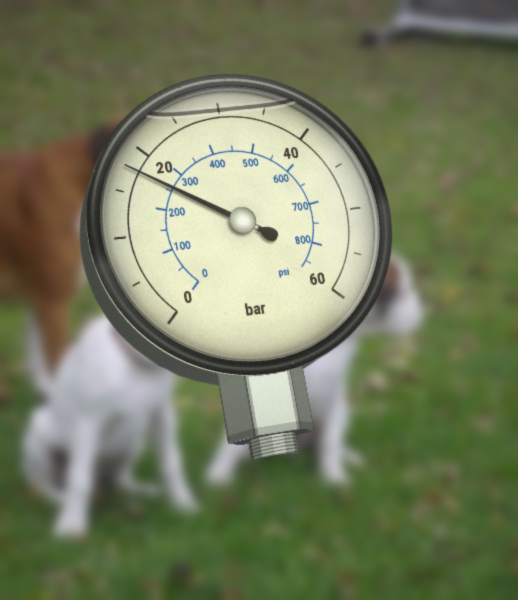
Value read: 17.5bar
